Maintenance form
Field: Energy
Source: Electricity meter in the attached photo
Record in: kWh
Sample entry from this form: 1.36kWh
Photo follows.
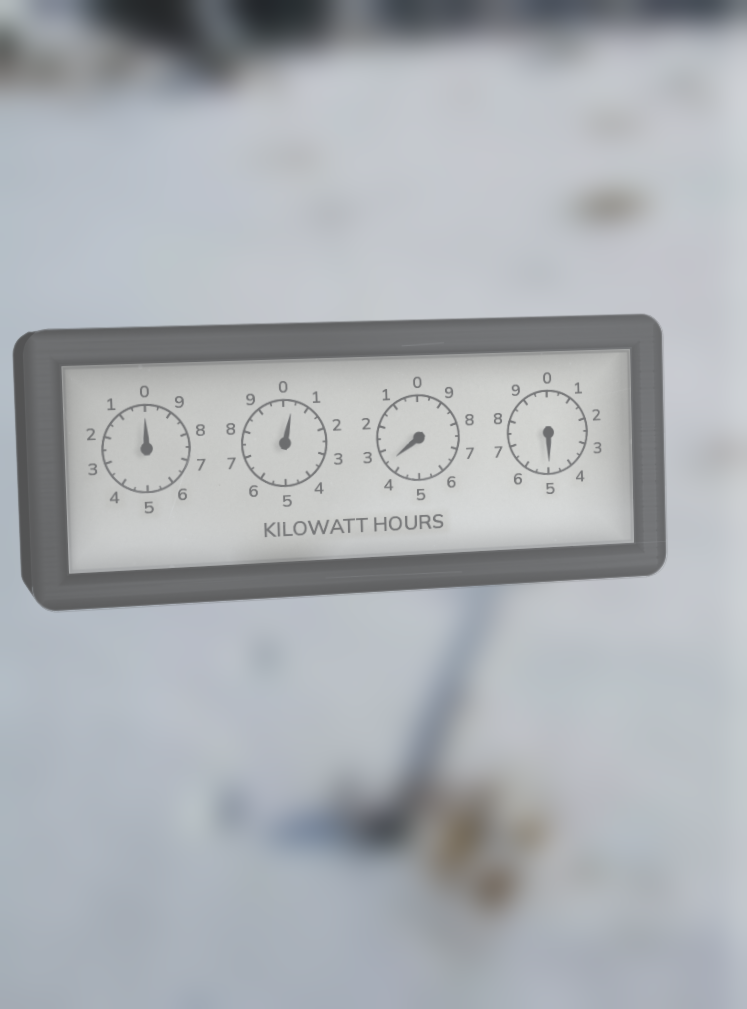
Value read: 35kWh
